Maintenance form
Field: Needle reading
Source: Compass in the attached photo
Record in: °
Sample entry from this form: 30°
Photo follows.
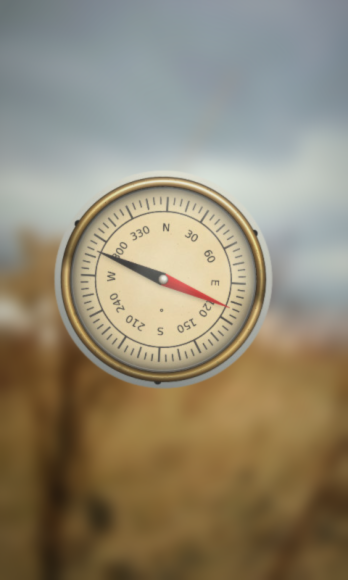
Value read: 110°
